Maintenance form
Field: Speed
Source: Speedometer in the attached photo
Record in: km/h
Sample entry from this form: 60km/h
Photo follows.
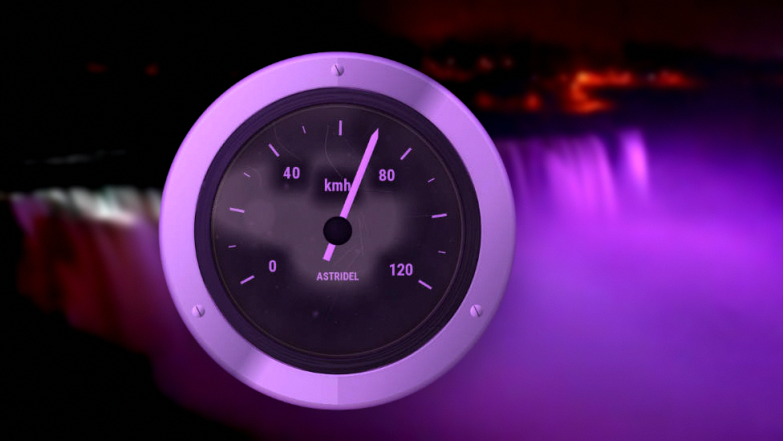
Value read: 70km/h
